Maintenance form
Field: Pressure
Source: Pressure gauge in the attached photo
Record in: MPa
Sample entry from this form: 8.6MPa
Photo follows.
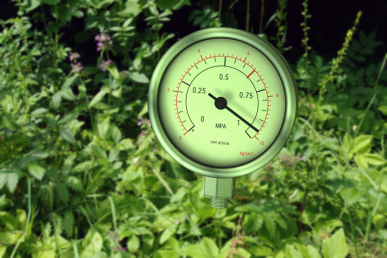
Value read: 0.95MPa
